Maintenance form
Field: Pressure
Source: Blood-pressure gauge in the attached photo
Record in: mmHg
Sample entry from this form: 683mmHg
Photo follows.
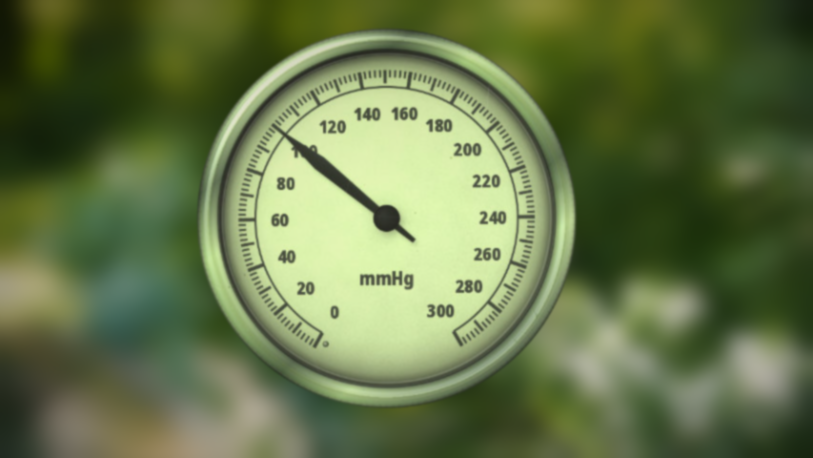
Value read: 100mmHg
